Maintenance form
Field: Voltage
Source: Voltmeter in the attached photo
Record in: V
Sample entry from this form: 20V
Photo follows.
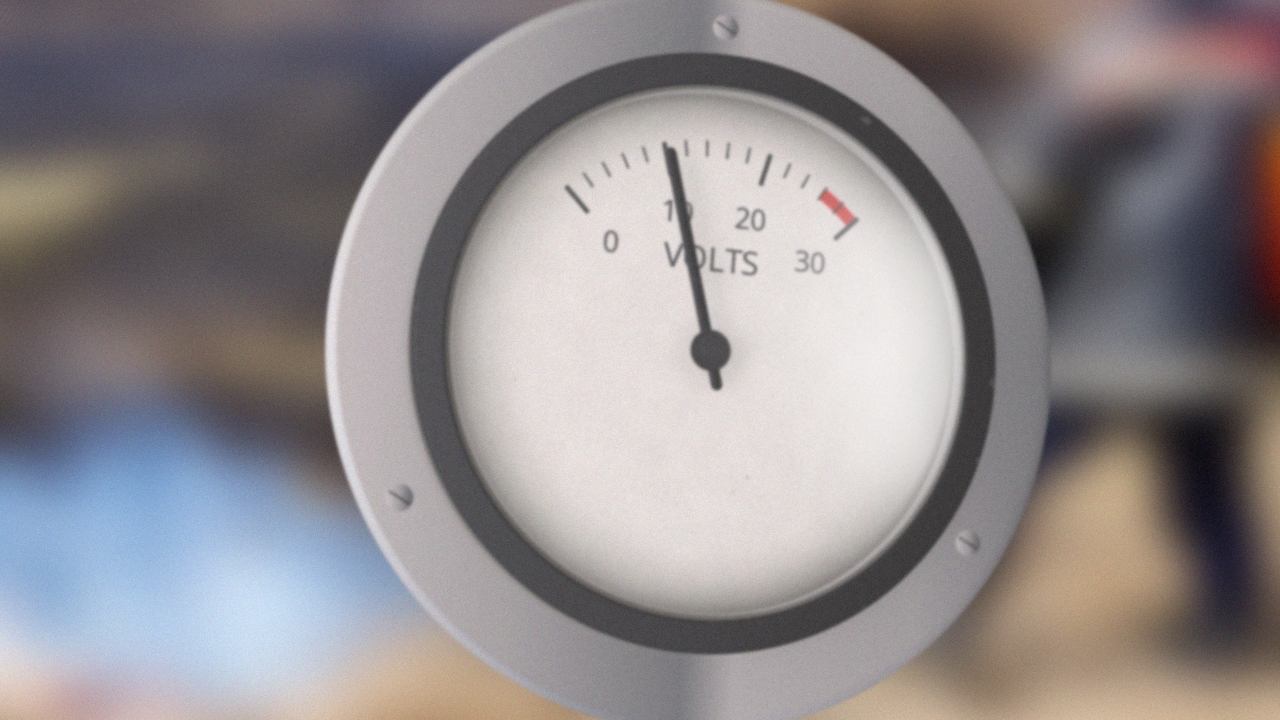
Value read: 10V
